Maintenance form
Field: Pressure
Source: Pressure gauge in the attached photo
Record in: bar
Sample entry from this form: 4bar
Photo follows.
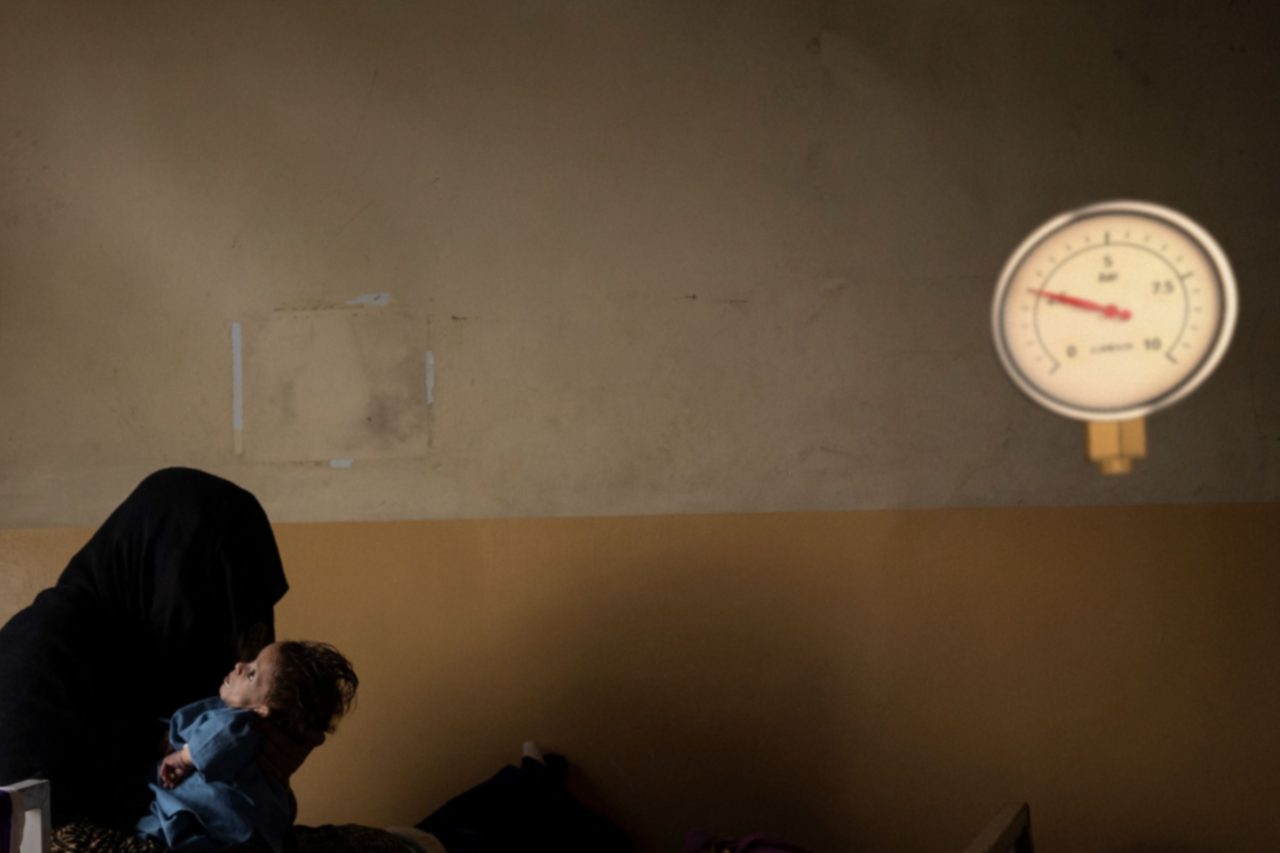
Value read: 2.5bar
